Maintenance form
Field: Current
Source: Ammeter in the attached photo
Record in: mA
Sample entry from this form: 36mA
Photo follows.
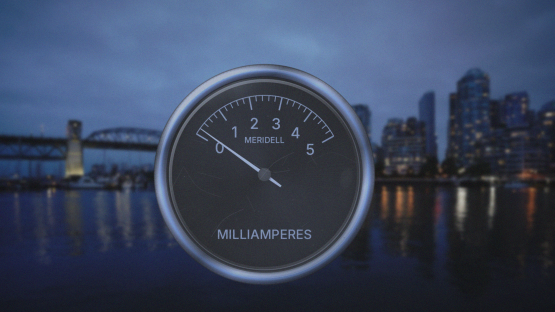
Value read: 0.2mA
